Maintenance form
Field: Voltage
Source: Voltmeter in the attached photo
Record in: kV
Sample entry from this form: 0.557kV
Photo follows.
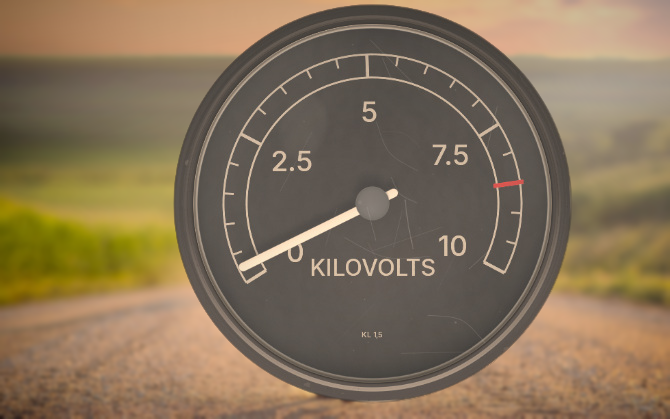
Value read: 0.25kV
